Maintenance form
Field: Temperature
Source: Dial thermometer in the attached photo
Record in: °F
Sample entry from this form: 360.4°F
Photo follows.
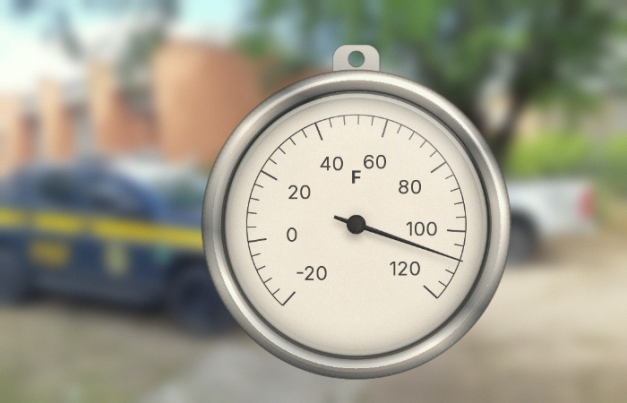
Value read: 108°F
